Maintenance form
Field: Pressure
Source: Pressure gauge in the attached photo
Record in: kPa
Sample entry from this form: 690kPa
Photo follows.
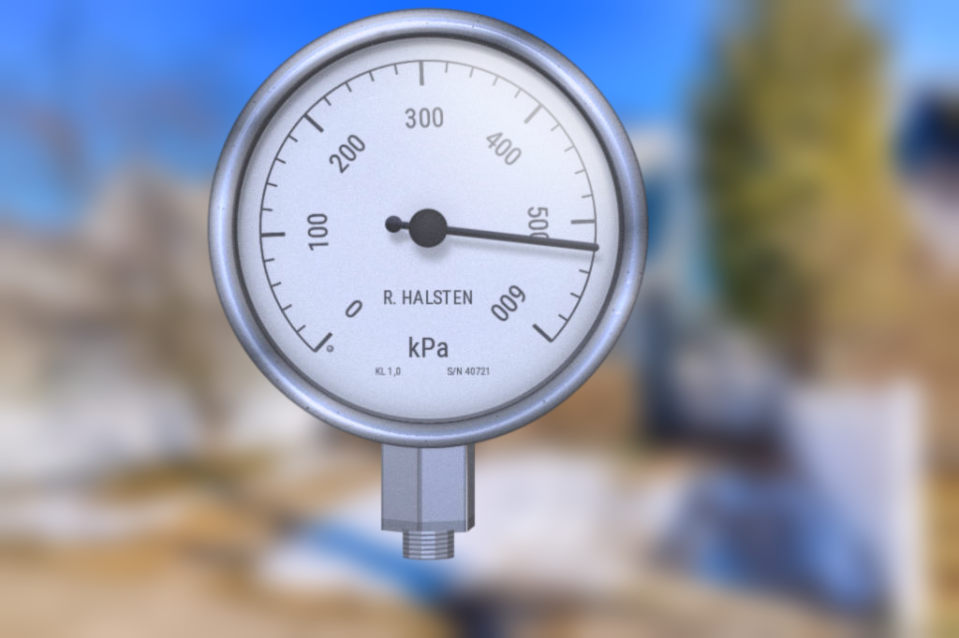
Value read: 520kPa
